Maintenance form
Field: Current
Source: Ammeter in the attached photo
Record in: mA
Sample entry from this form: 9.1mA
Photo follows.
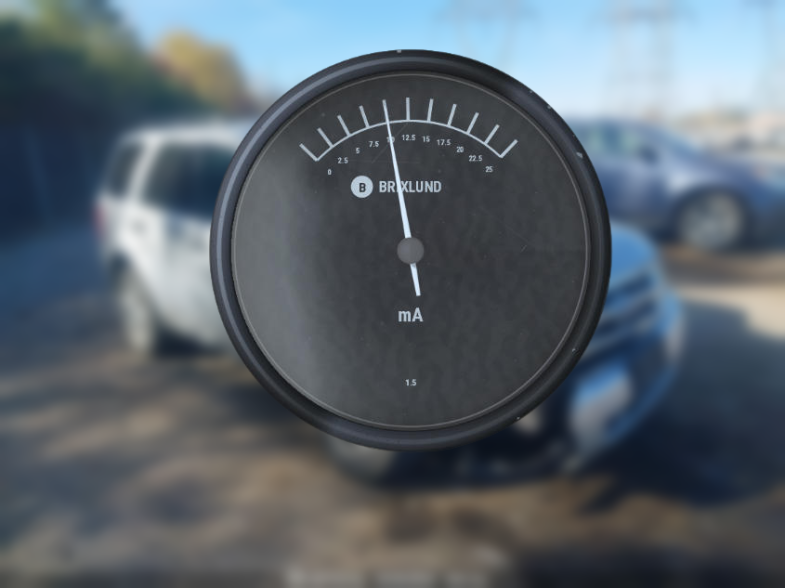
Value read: 10mA
